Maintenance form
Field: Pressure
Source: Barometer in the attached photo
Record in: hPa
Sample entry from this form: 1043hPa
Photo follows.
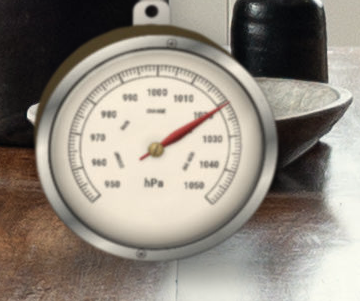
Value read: 1020hPa
